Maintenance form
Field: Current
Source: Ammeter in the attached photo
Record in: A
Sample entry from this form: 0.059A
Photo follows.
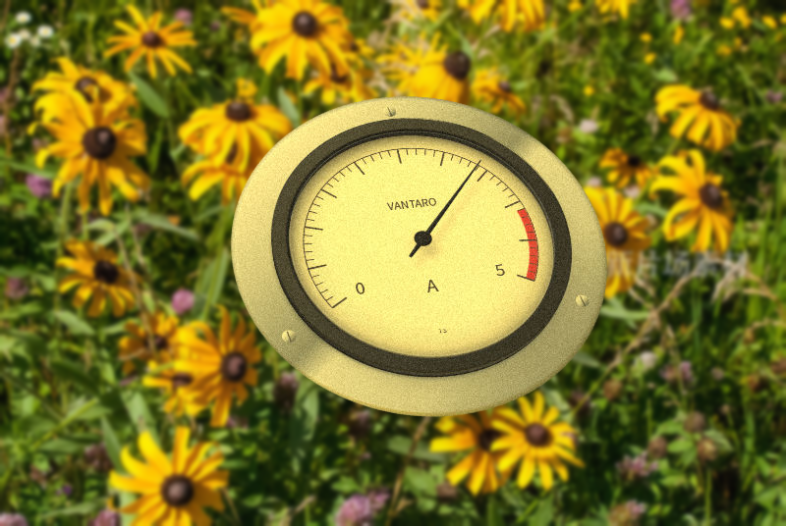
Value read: 3.4A
